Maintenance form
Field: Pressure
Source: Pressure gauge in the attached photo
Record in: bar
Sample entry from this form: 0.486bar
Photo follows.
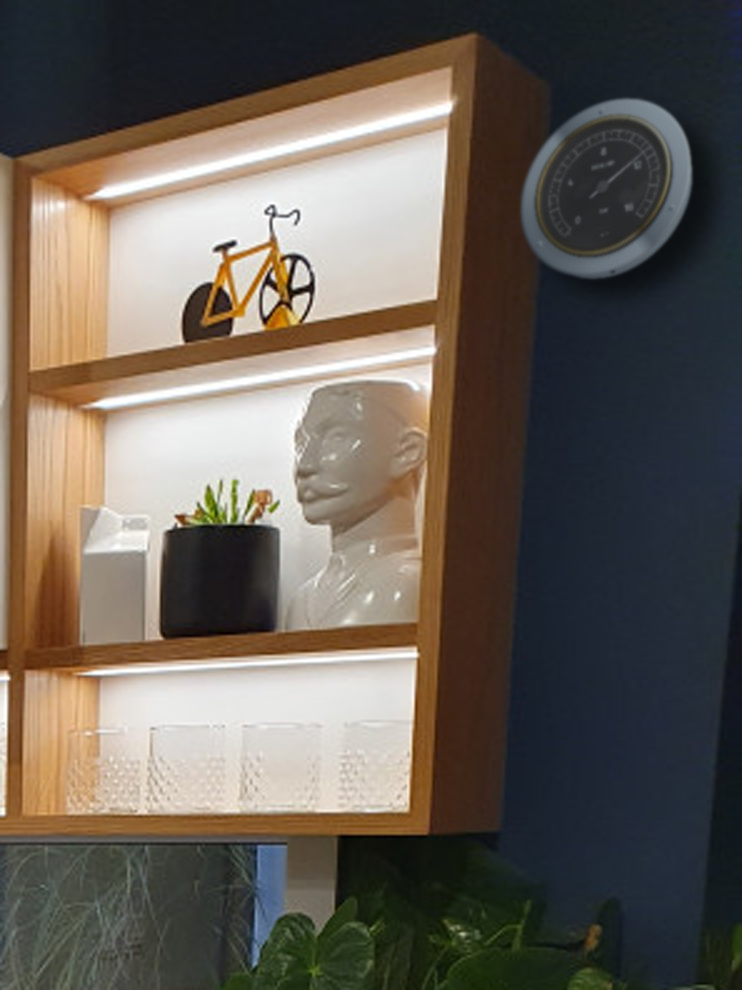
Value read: 11.5bar
